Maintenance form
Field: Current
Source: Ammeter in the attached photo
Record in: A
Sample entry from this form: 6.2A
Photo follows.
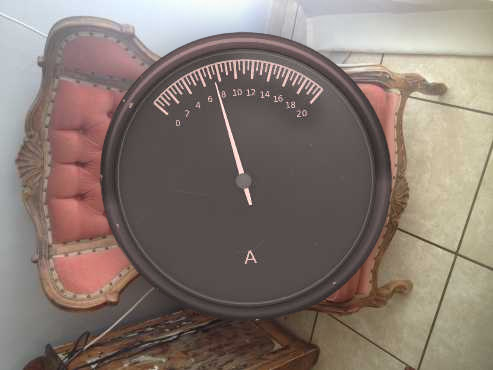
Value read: 7.5A
